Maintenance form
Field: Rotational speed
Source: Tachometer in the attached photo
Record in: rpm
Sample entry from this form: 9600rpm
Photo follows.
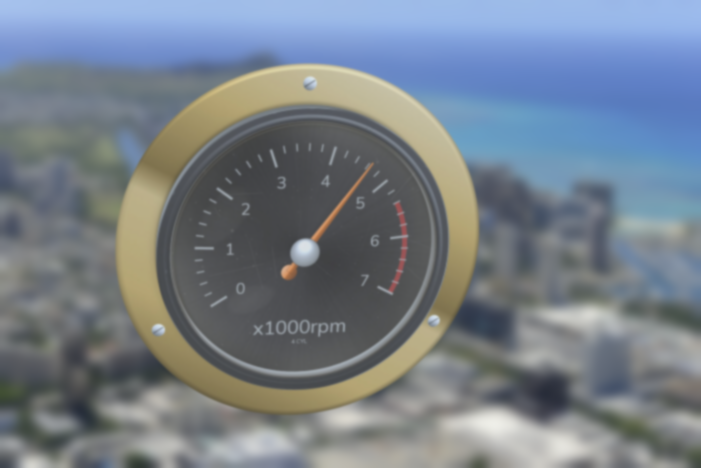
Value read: 4600rpm
